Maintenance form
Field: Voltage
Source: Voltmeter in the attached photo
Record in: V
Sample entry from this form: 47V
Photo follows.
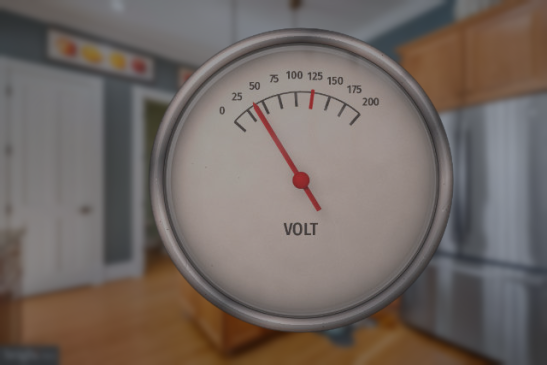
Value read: 37.5V
